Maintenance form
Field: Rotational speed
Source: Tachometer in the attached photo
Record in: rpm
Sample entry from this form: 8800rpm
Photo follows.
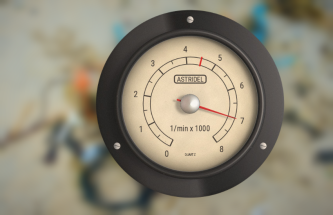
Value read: 7000rpm
